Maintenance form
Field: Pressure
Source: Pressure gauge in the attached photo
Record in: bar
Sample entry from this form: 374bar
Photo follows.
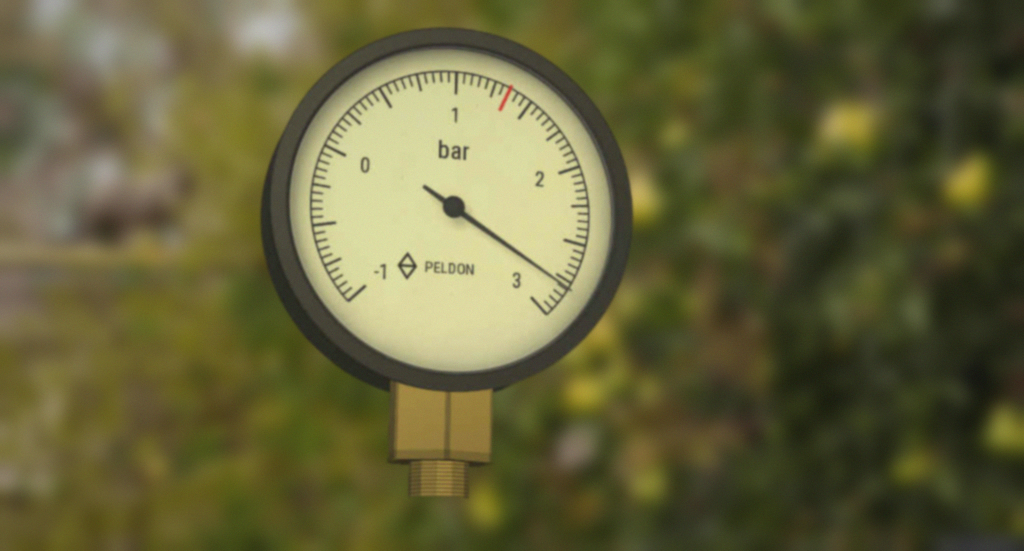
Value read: 2.8bar
